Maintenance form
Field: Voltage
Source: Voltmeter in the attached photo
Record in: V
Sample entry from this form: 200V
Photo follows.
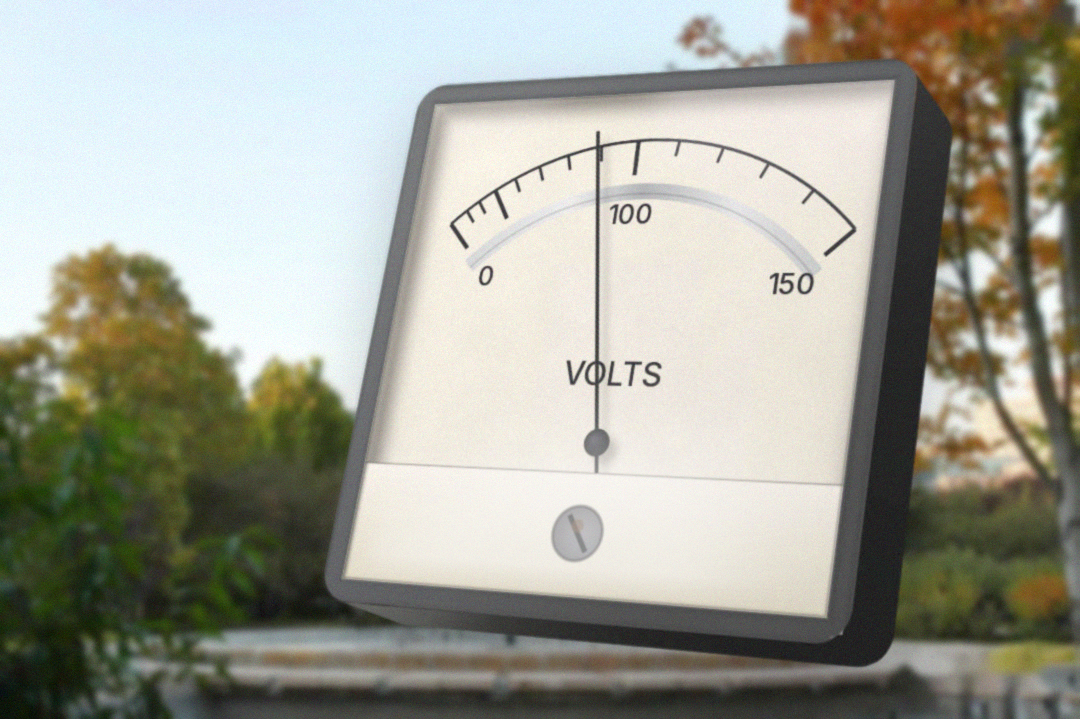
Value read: 90V
